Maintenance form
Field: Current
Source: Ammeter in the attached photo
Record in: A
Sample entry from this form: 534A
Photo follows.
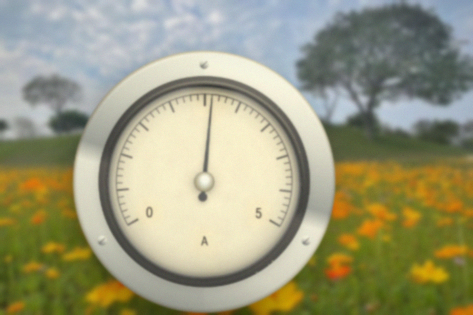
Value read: 2.6A
